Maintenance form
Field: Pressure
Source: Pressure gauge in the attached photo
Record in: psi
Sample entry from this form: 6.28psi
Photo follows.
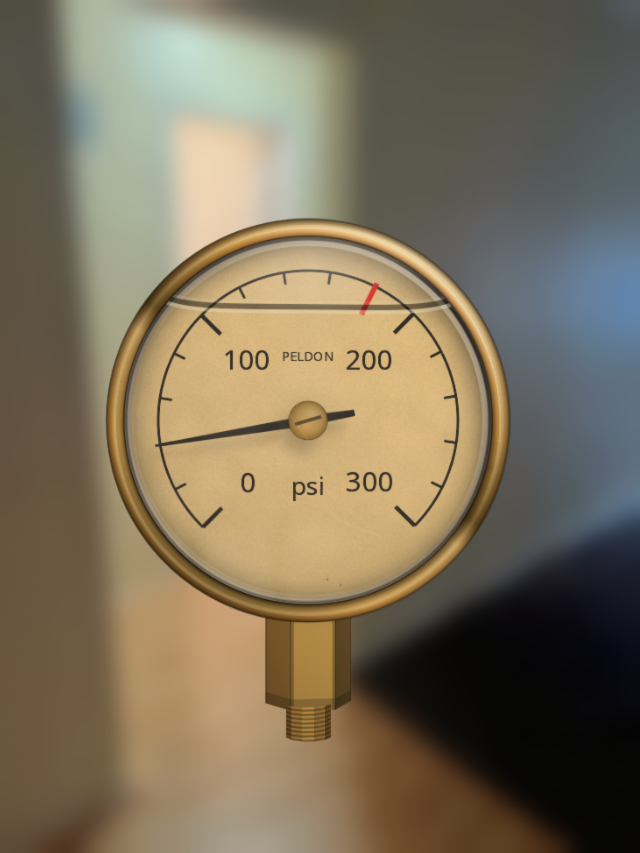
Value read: 40psi
